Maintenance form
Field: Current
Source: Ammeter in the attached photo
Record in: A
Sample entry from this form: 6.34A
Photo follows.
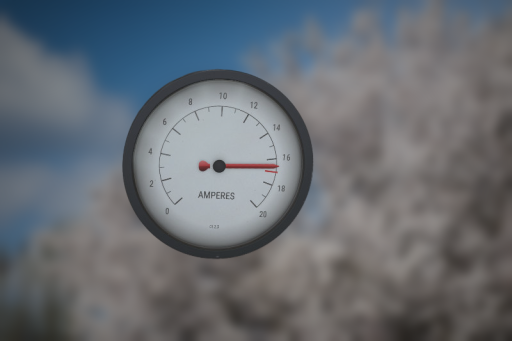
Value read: 16.5A
